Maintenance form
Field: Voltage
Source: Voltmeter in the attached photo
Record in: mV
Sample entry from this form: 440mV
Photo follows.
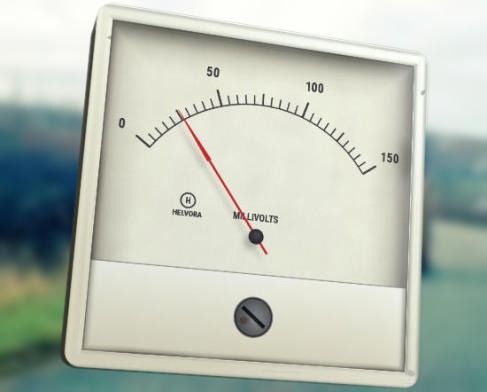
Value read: 25mV
